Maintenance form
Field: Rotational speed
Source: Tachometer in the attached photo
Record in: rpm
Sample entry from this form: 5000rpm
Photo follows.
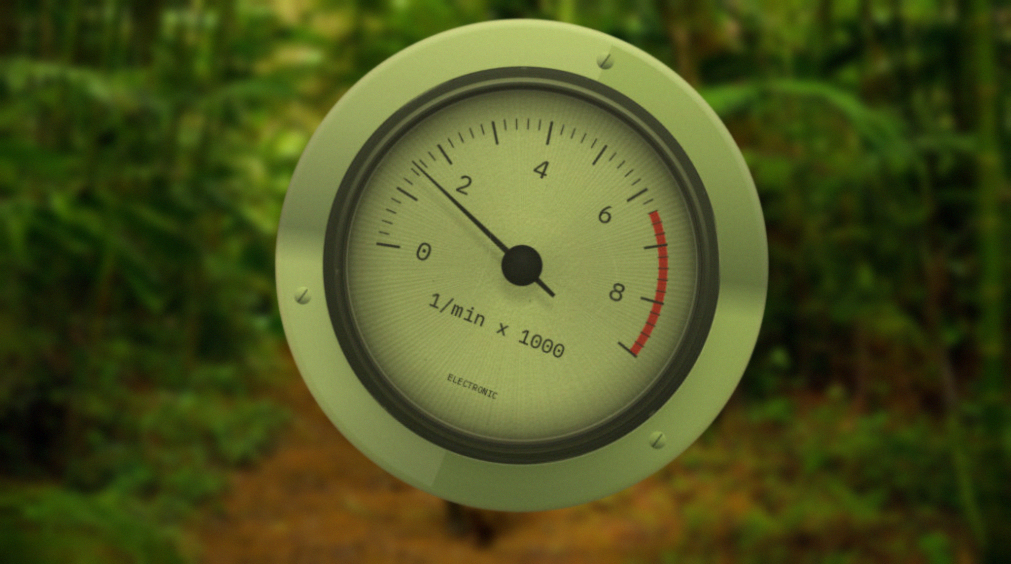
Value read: 1500rpm
